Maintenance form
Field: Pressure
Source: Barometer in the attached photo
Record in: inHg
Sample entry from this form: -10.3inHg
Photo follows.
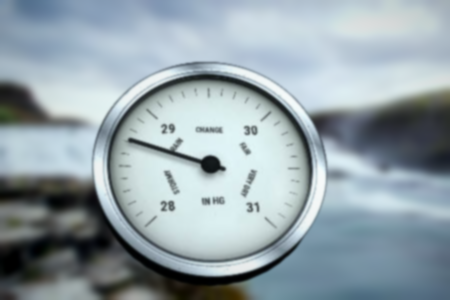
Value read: 28.7inHg
